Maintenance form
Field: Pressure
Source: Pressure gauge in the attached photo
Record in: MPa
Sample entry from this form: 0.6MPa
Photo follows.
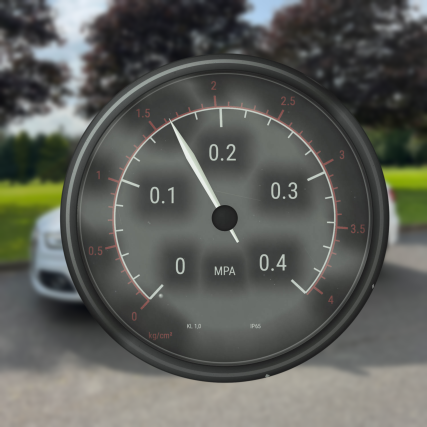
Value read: 0.16MPa
